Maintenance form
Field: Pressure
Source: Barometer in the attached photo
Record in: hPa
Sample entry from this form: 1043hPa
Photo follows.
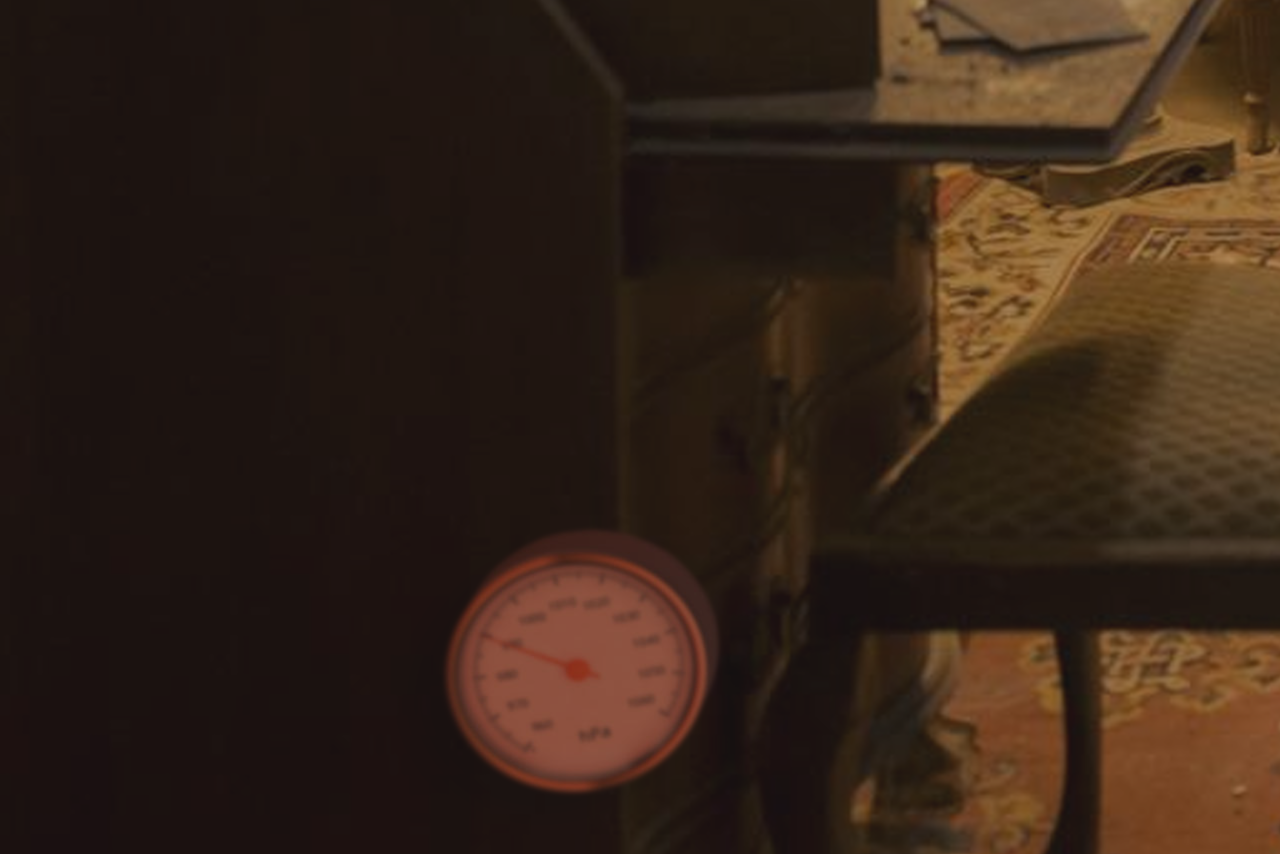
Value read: 990hPa
